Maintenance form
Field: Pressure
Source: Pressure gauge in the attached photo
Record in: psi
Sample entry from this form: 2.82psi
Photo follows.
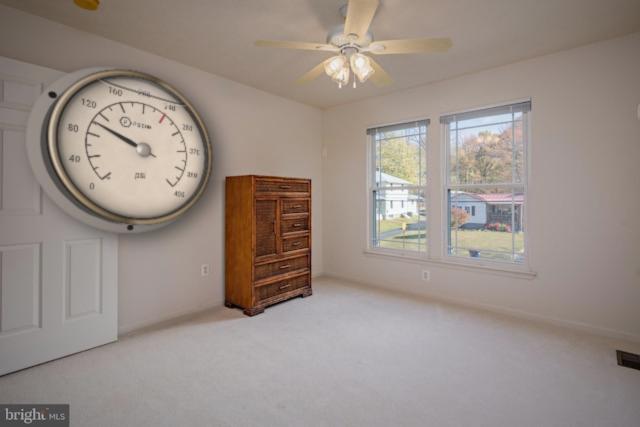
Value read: 100psi
